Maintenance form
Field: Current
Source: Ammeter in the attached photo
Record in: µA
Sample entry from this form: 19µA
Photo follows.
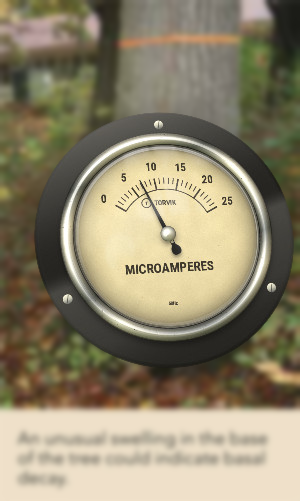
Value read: 7µA
